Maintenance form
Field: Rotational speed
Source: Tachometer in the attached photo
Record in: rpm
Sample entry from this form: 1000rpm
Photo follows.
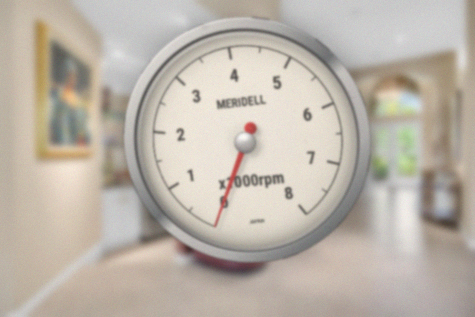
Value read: 0rpm
